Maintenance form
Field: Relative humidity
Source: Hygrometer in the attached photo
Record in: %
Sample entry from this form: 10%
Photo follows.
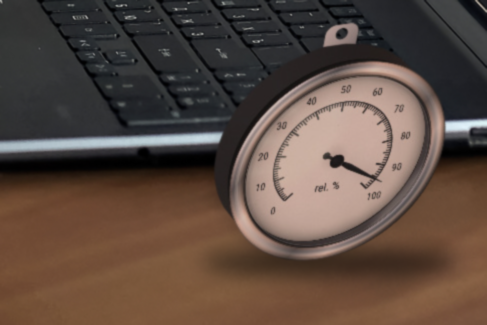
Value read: 95%
